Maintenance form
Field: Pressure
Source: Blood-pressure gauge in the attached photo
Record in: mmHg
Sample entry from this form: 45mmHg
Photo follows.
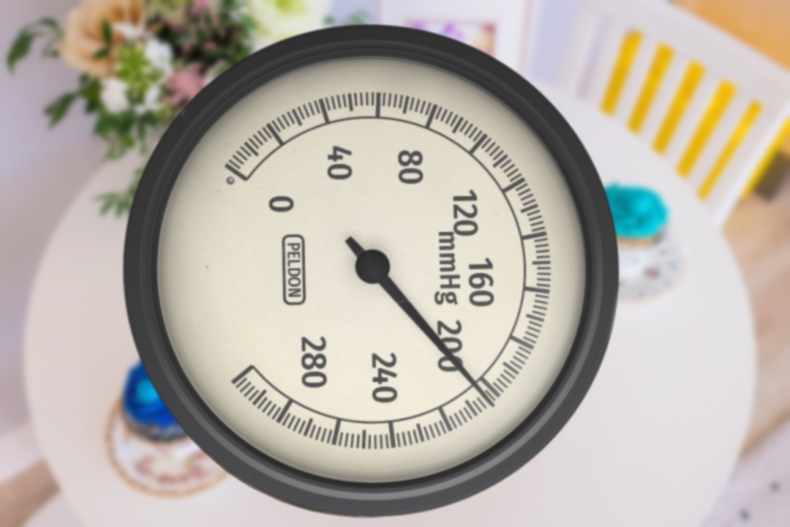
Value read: 204mmHg
